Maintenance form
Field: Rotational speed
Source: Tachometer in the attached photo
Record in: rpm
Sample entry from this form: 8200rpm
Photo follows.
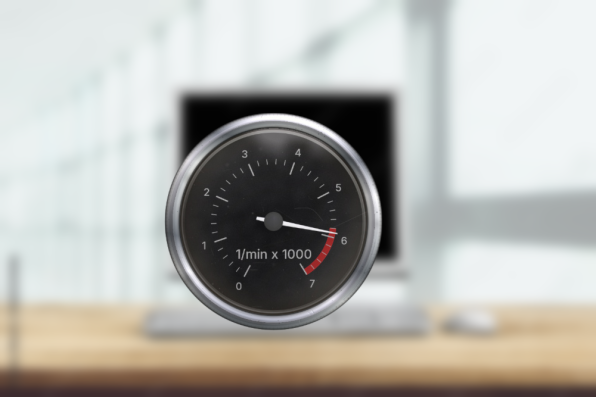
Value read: 5900rpm
